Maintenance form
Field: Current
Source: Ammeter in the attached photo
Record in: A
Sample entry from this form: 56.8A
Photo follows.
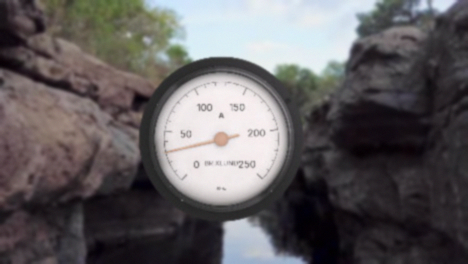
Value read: 30A
